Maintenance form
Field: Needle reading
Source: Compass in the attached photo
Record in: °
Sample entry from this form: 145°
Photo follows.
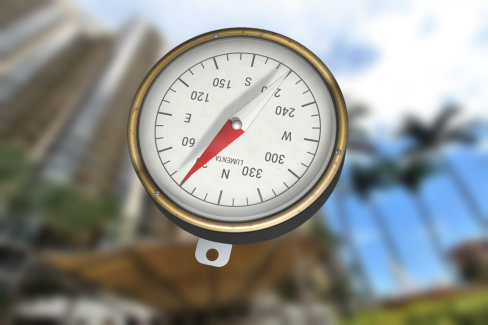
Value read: 30°
